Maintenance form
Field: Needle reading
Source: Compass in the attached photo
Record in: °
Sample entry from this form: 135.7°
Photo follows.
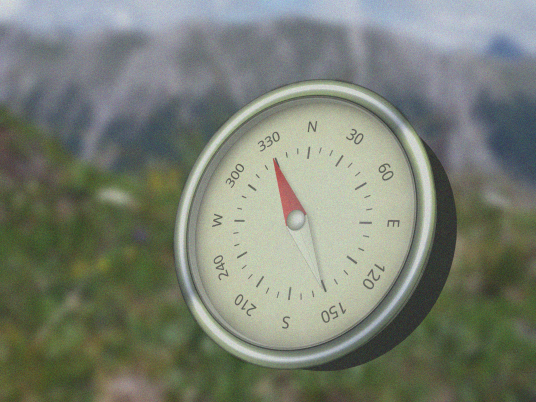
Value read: 330°
